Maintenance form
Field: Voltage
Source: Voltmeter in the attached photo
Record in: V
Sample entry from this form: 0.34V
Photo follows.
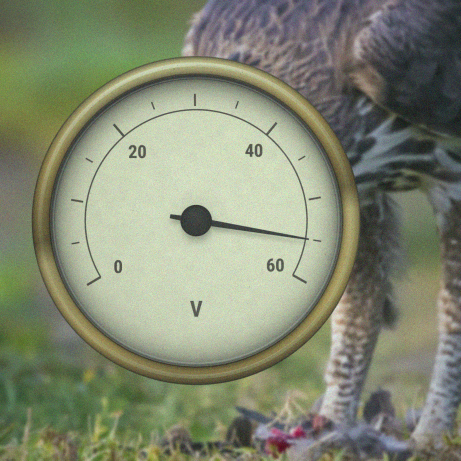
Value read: 55V
